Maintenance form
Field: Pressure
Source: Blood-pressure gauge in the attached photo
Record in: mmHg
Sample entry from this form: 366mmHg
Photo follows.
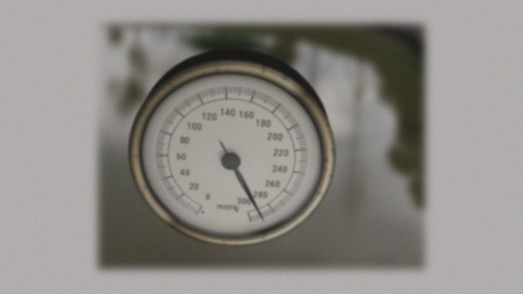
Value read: 290mmHg
